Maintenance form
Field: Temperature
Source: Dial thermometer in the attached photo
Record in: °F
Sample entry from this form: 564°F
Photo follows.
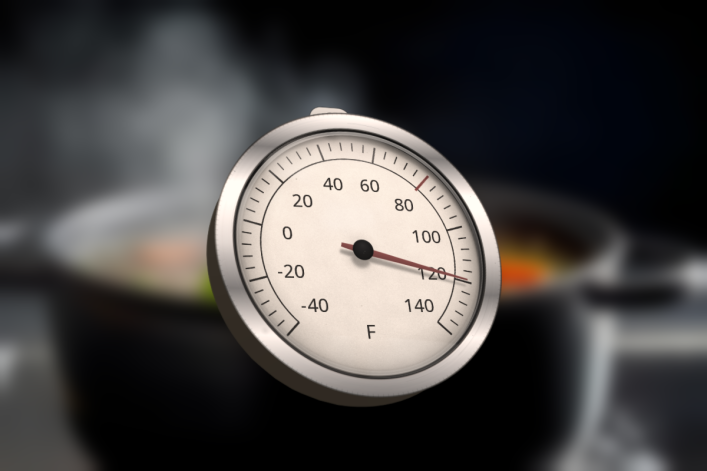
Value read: 120°F
